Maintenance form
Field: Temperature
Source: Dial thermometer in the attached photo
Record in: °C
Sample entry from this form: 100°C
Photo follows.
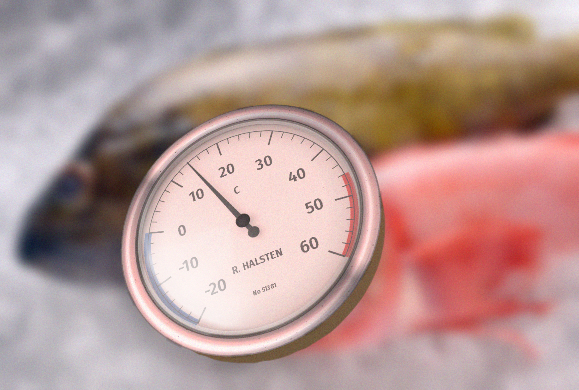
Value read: 14°C
